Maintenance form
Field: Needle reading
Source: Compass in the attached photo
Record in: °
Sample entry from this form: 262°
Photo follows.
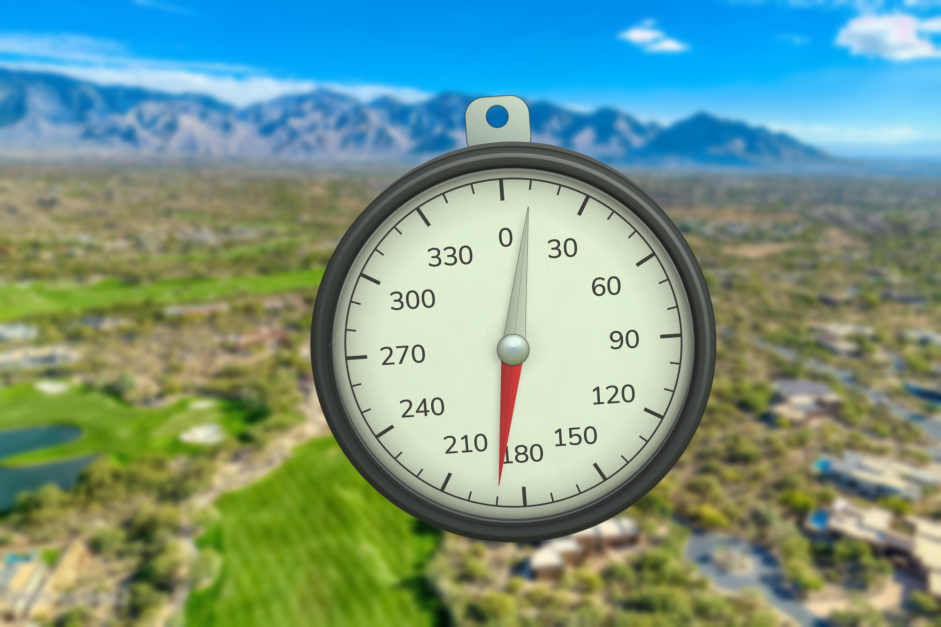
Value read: 190°
